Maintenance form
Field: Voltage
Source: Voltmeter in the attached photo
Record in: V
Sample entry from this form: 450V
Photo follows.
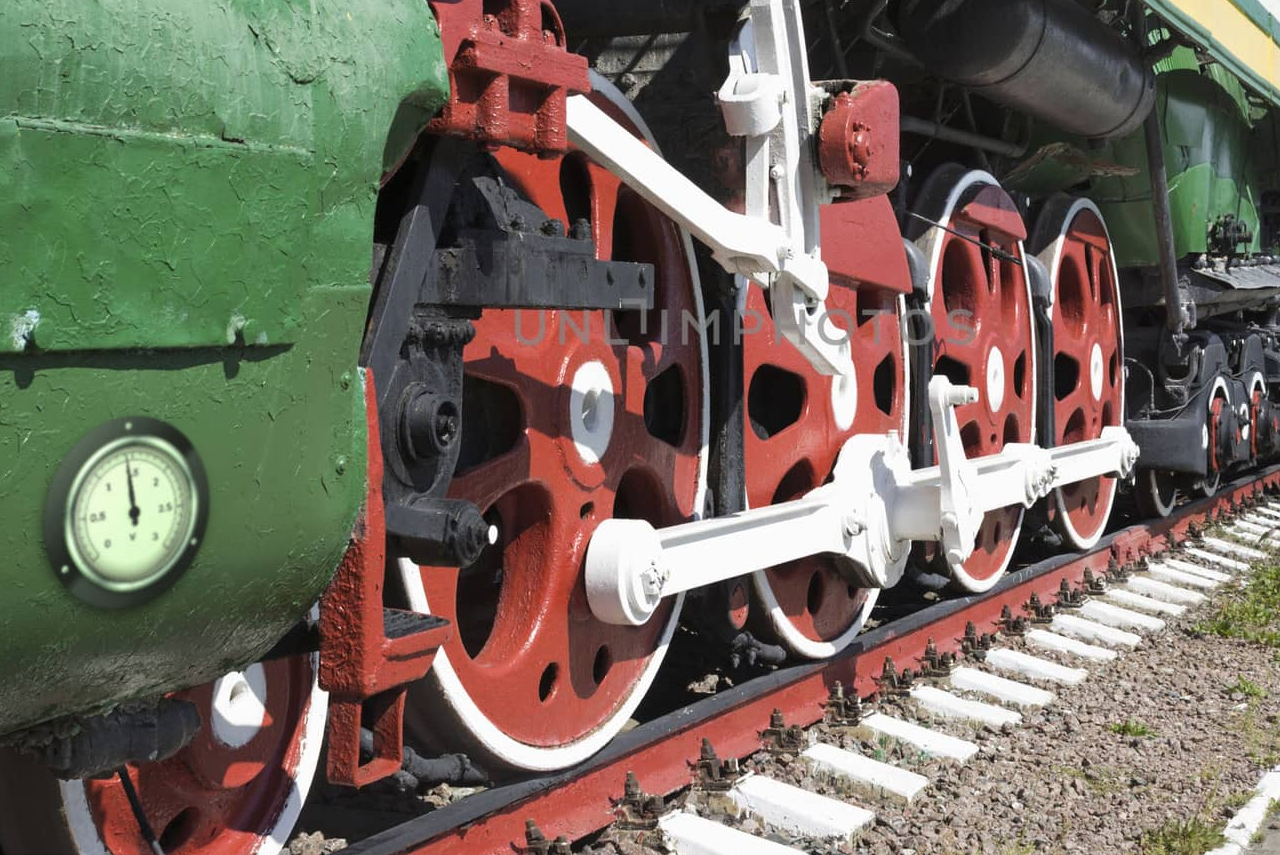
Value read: 1.4V
